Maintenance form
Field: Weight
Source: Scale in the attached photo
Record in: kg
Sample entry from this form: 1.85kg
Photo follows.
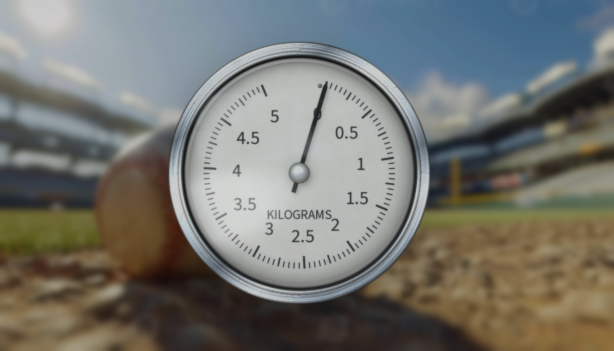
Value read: 0kg
